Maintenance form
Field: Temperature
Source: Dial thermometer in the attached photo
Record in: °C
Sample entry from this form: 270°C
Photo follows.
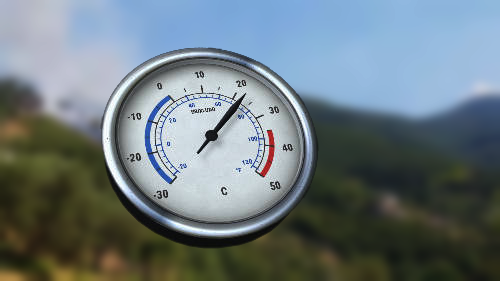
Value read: 22.5°C
